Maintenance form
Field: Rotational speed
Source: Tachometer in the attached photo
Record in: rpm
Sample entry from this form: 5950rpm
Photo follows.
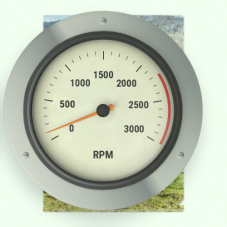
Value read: 100rpm
